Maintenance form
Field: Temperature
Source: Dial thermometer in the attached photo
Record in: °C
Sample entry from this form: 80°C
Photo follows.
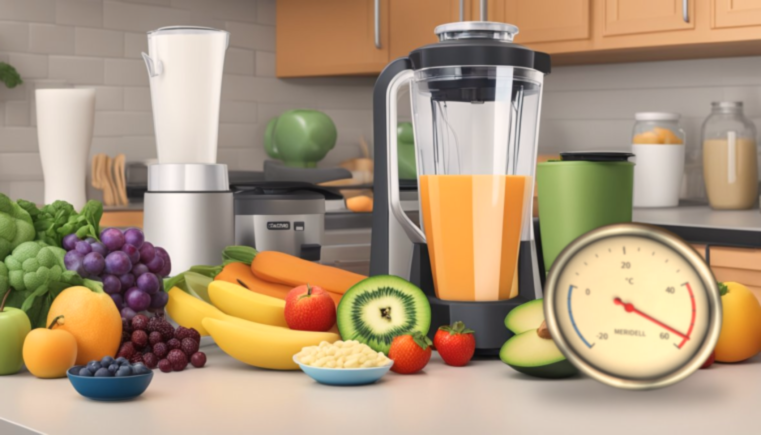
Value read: 56°C
